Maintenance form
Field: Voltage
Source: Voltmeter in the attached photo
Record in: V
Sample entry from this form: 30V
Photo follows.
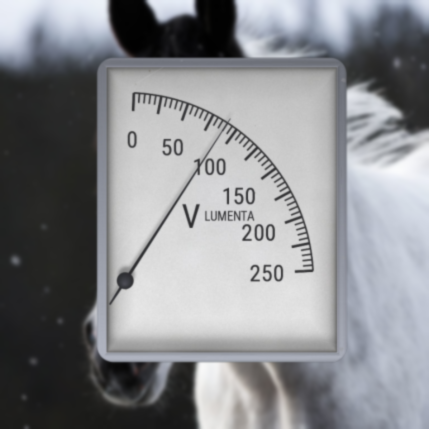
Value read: 90V
